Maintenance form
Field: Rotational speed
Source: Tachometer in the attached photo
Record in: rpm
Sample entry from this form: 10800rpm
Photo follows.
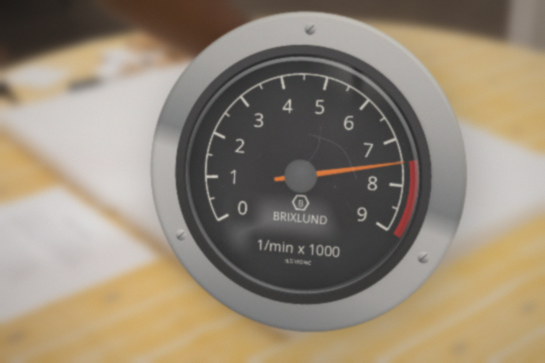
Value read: 7500rpm
